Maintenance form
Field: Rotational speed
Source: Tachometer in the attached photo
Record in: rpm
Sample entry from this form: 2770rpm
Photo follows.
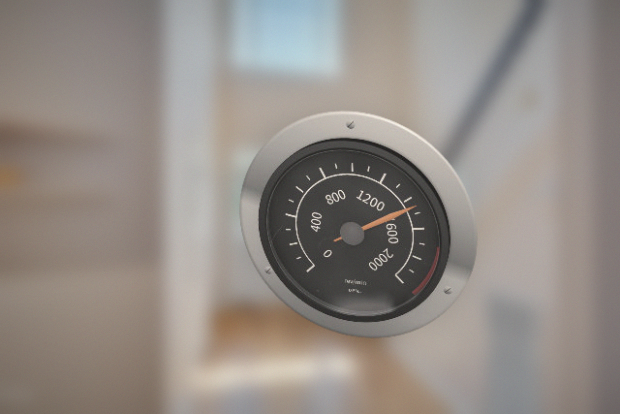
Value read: 1450rpm
